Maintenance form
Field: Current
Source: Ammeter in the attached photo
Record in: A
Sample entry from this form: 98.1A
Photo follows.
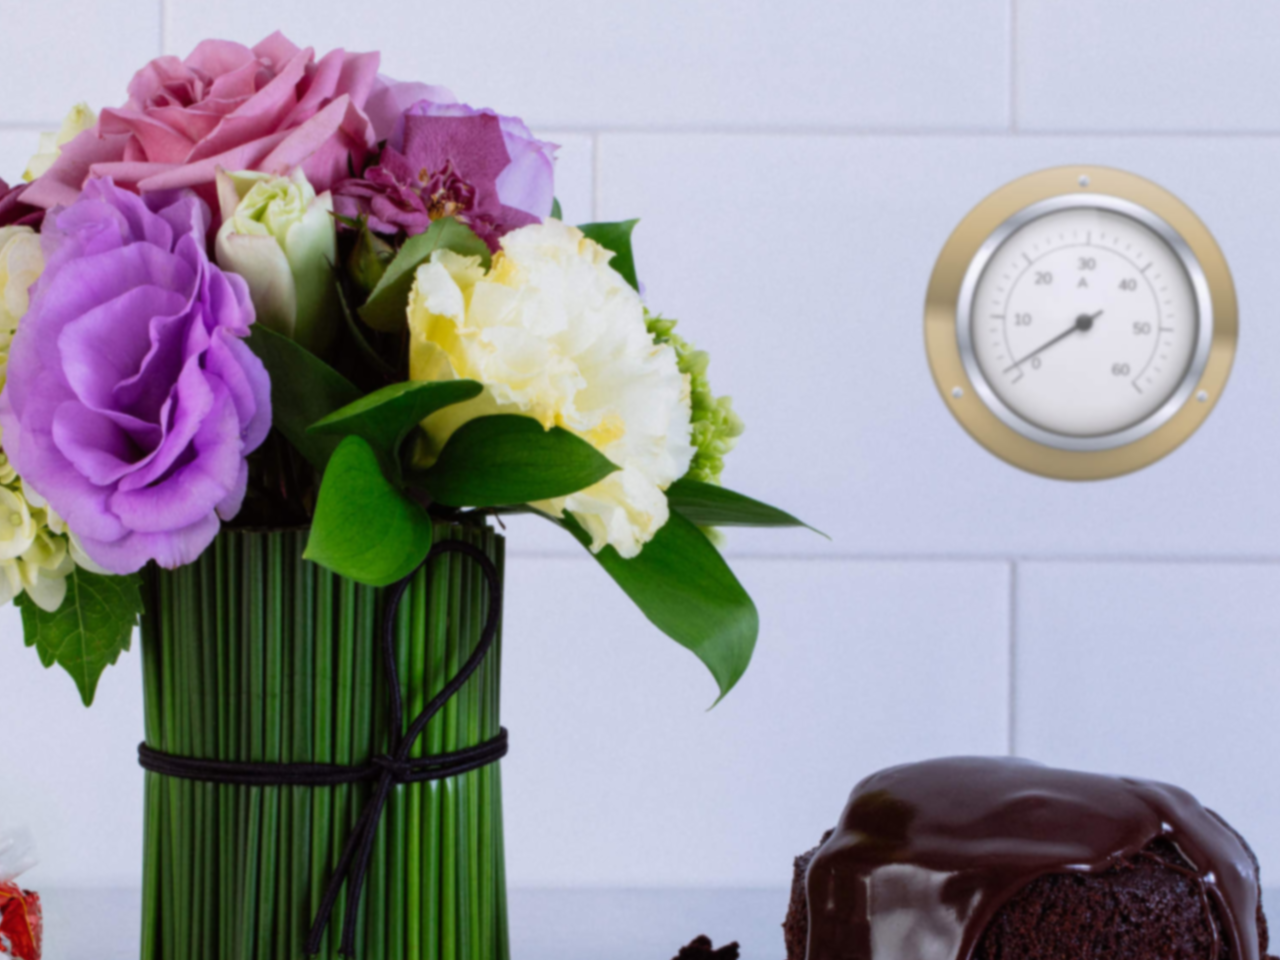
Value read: 2A
